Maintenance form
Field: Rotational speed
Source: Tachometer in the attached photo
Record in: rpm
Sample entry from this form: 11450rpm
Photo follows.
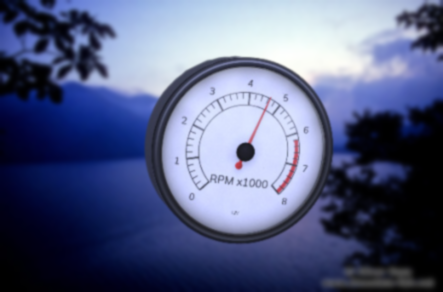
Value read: 4600rpm
